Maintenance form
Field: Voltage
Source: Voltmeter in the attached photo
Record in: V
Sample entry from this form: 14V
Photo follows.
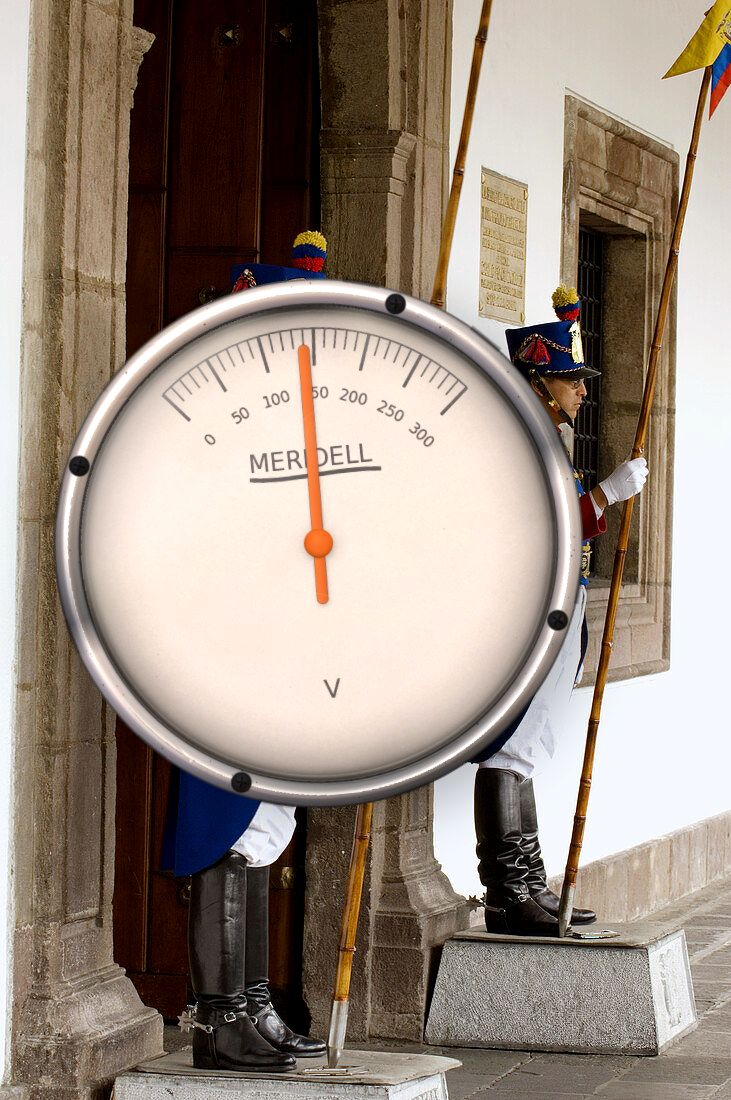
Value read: 140V
